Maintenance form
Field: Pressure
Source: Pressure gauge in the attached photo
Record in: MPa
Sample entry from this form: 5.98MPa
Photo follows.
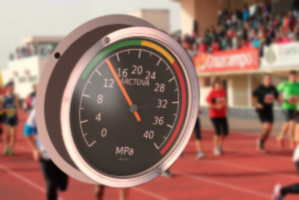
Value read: 14MPa
